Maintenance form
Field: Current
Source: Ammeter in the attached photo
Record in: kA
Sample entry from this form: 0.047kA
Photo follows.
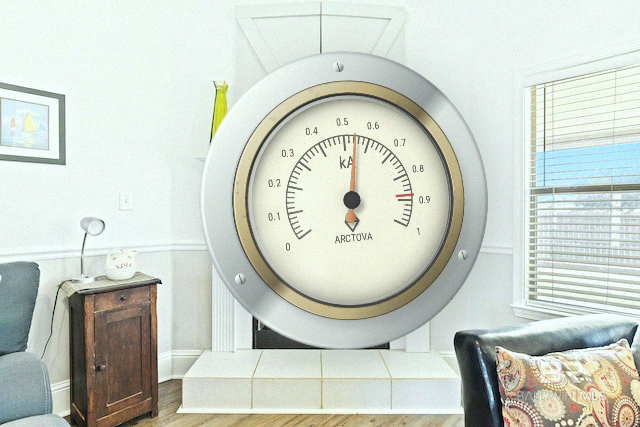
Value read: 0.54kA
